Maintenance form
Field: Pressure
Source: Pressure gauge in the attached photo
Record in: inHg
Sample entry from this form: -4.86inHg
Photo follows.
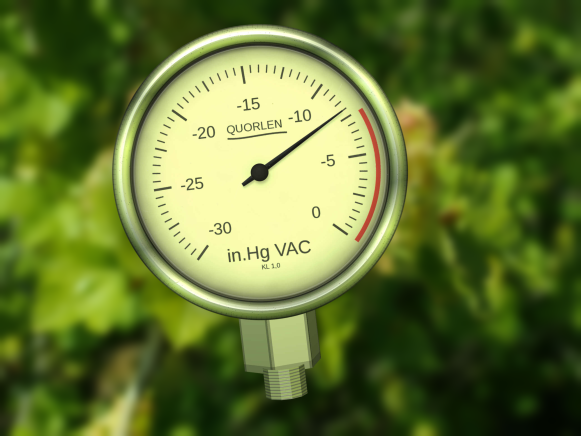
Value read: -8inHg
